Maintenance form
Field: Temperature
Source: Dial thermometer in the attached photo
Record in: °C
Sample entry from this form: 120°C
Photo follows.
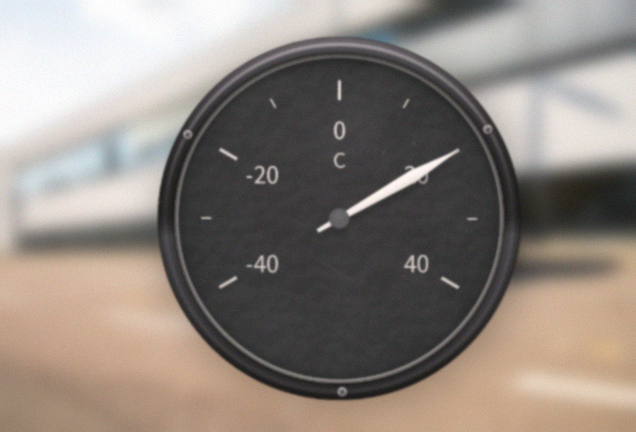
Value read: 20°C
